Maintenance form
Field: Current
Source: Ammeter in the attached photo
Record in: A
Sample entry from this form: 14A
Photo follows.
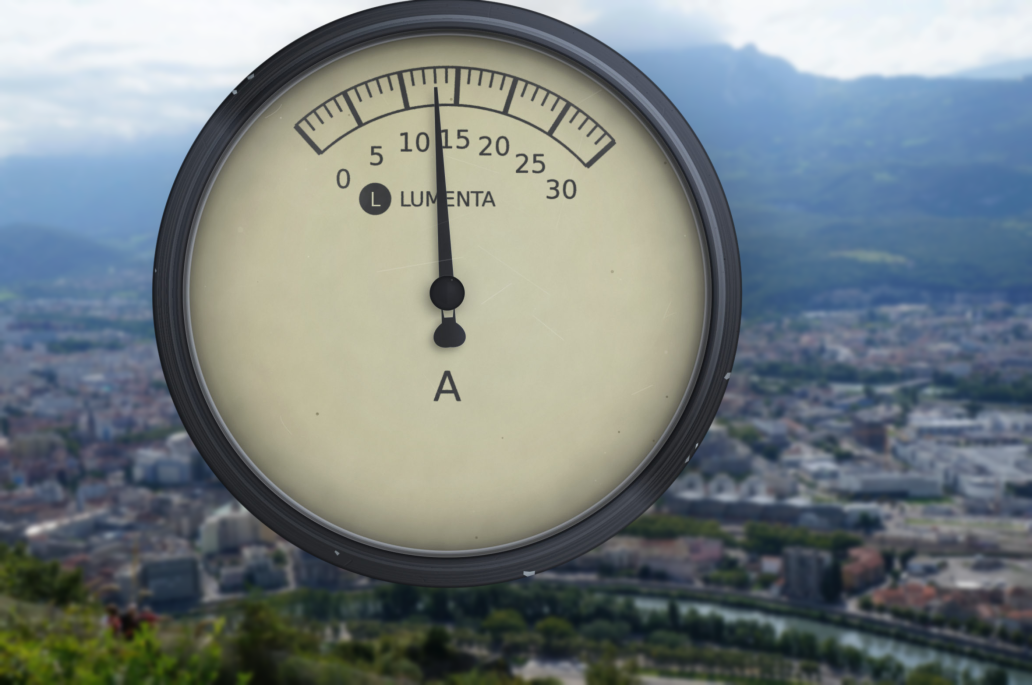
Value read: 13A
